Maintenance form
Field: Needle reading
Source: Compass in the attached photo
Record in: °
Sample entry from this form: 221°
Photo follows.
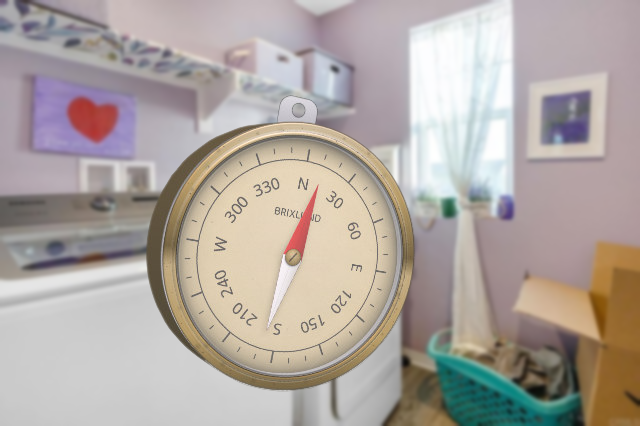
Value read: 10°
